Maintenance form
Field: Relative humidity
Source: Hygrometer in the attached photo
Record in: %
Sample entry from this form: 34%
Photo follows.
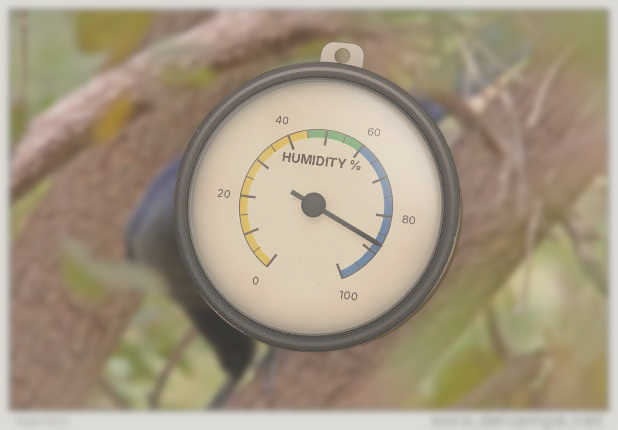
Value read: 87.5%
